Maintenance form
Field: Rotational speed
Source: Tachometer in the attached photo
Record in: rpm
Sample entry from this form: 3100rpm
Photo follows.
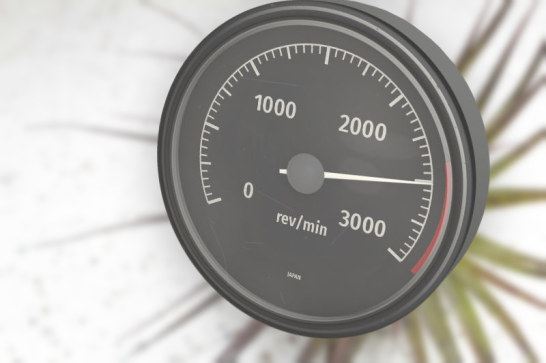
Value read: 2500rpm
